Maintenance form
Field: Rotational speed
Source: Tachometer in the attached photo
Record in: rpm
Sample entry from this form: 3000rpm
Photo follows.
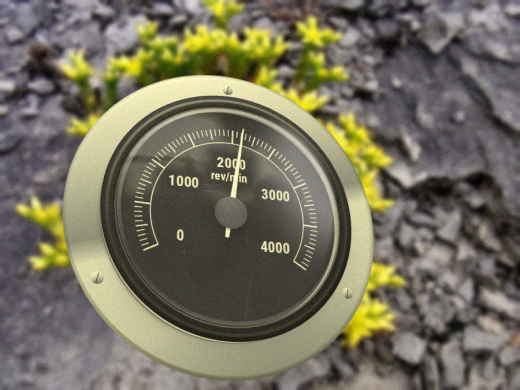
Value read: 2100rpm
